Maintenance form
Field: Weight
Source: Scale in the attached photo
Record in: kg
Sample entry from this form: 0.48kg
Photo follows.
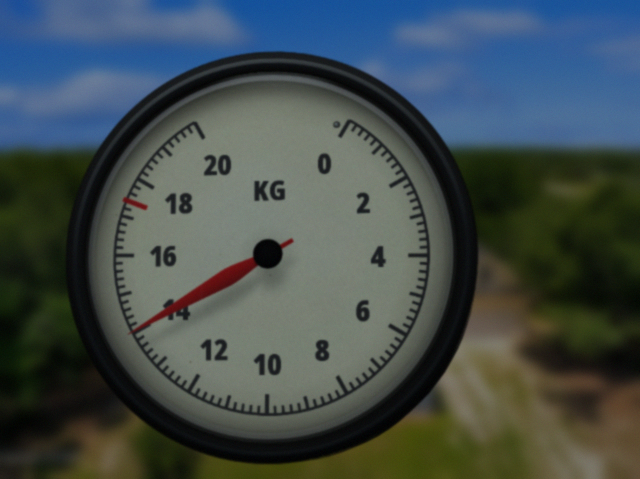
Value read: 14kg
